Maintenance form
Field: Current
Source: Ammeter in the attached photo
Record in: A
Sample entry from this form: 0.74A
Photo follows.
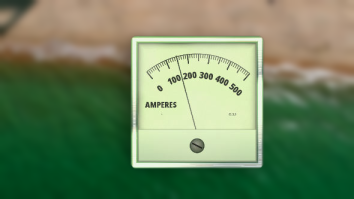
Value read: 150A
